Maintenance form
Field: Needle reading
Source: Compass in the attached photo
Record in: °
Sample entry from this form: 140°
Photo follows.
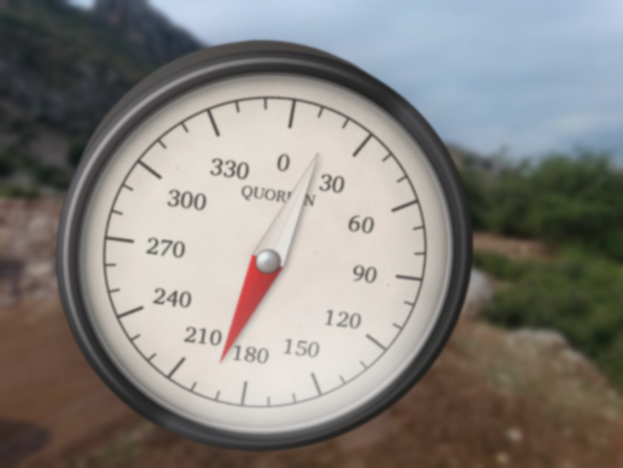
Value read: 195°
